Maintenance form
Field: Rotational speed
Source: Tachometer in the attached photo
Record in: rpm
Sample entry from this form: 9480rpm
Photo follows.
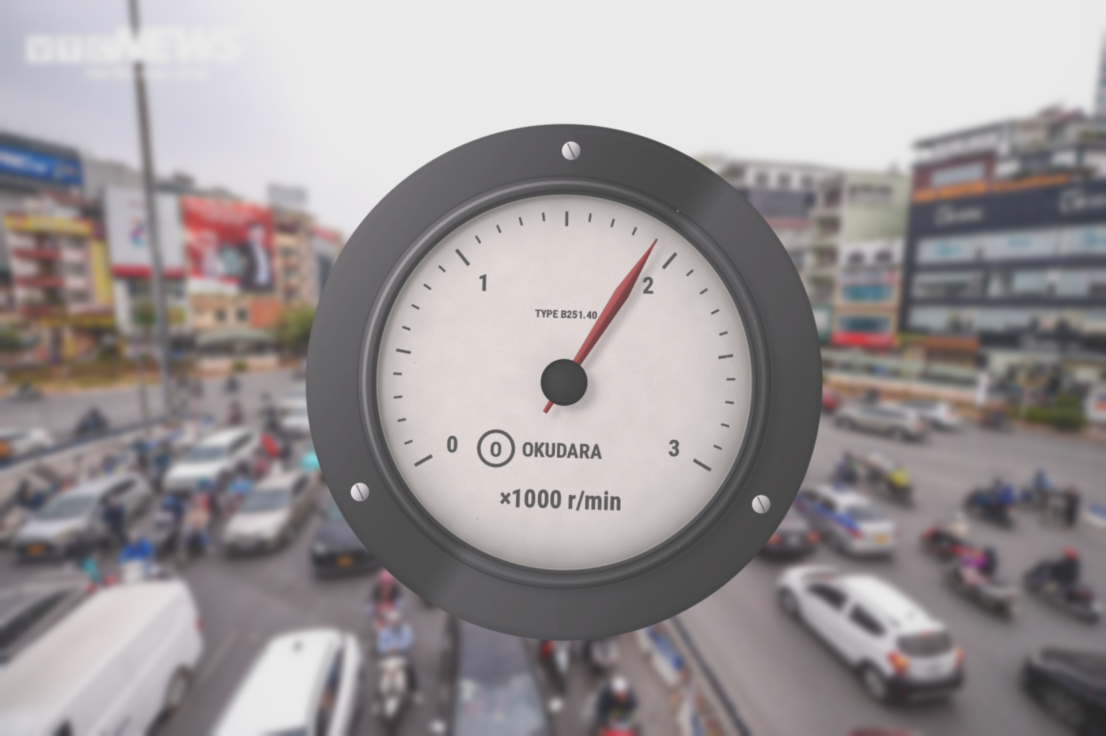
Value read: 1900rpm
